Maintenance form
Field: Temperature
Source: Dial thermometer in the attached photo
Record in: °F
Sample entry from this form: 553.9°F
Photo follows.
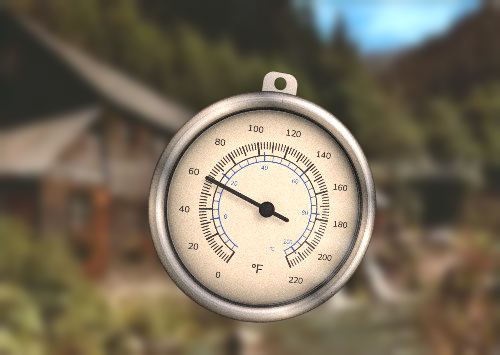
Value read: 60°F
